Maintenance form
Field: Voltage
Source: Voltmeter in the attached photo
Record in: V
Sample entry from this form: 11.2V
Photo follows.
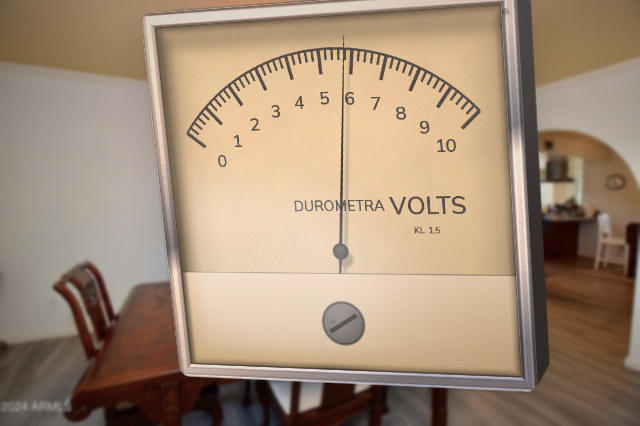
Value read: 5.8V
